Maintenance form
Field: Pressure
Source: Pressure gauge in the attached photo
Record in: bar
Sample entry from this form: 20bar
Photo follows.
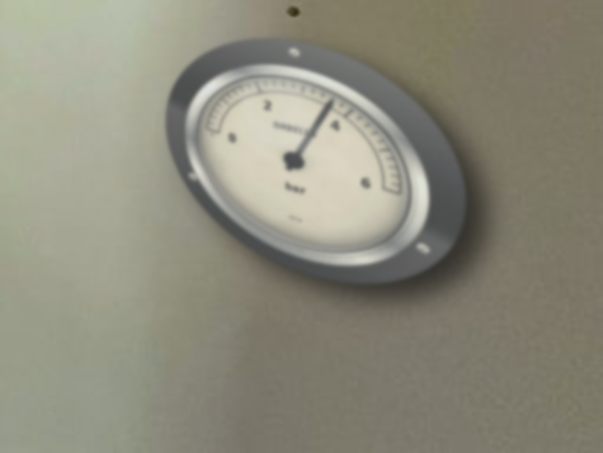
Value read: 3.6bar
